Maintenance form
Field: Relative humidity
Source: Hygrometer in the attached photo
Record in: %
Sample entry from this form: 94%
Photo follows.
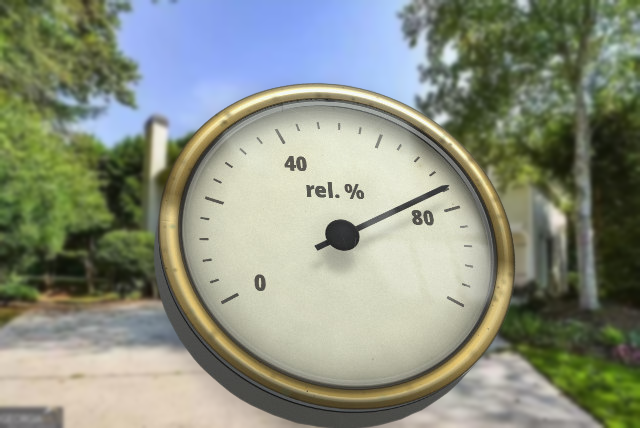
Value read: 76%
